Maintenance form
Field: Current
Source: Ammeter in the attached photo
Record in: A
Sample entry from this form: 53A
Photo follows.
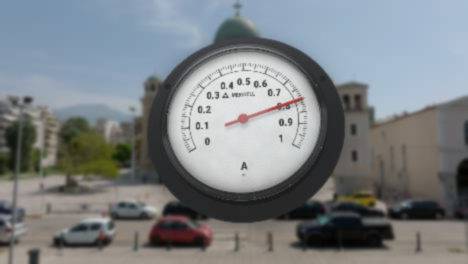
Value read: 0.8A
